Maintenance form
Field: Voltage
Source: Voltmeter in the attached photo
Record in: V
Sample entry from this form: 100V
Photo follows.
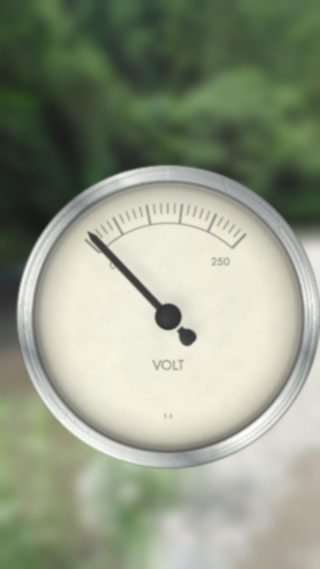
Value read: 10V
